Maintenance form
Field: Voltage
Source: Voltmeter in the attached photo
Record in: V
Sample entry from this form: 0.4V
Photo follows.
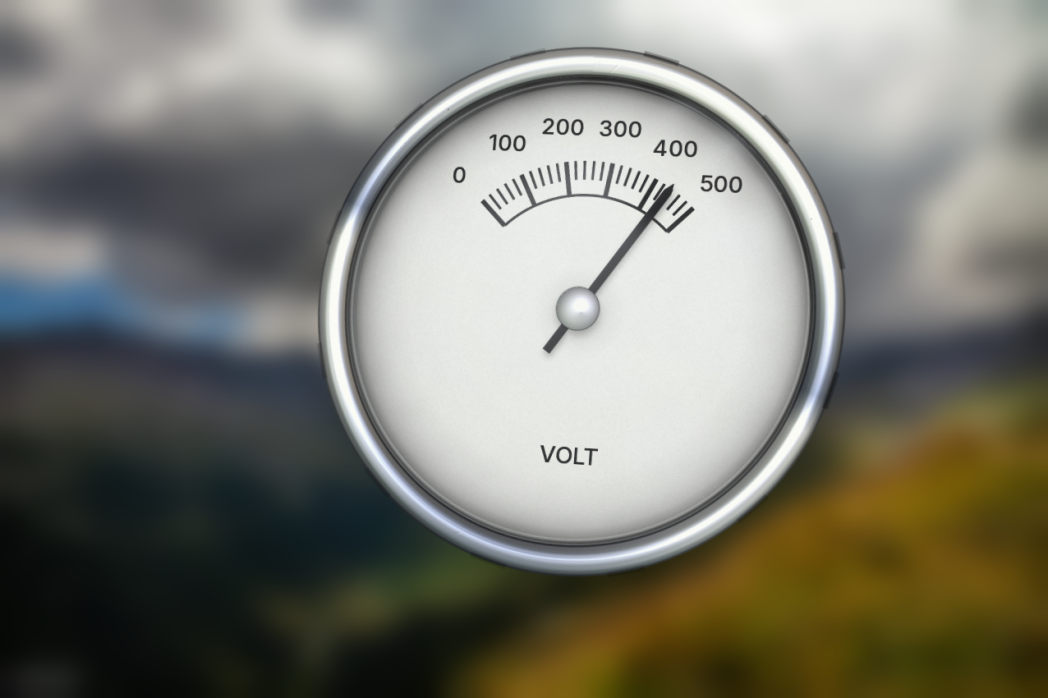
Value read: 440V
